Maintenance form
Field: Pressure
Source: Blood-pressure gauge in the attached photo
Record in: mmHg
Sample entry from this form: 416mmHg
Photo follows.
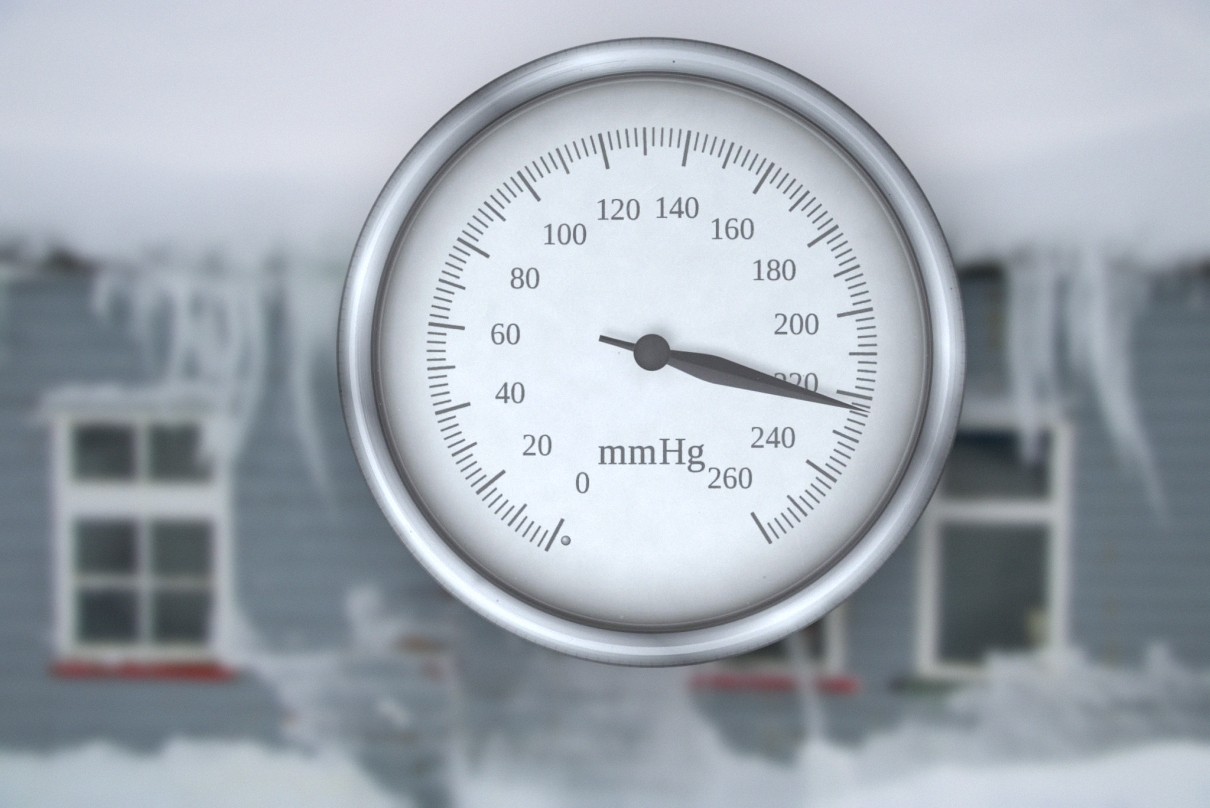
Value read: 223mmHg
